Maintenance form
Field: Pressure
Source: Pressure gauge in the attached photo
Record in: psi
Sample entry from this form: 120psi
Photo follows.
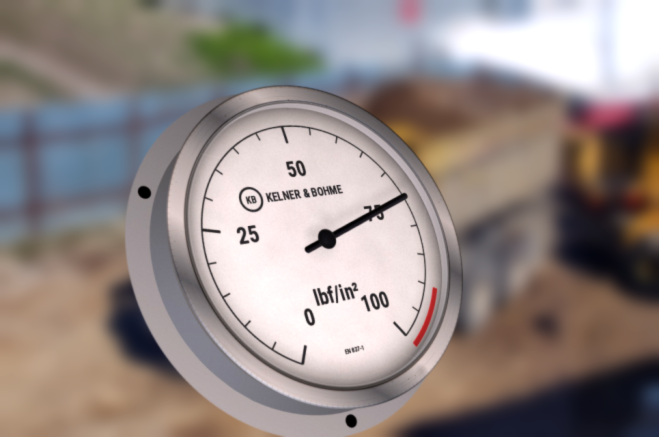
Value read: 75psi
